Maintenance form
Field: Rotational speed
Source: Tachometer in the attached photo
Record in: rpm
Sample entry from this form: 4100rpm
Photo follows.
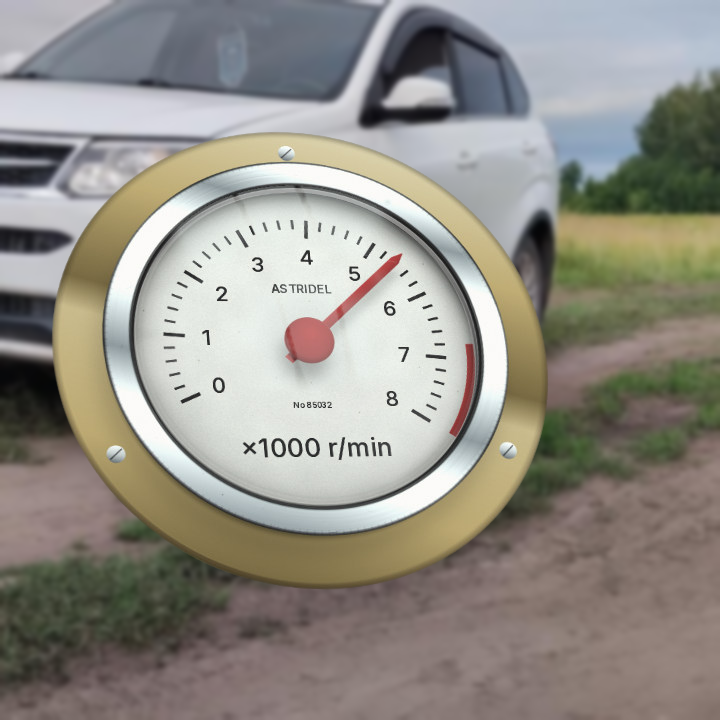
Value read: 5400rpm
